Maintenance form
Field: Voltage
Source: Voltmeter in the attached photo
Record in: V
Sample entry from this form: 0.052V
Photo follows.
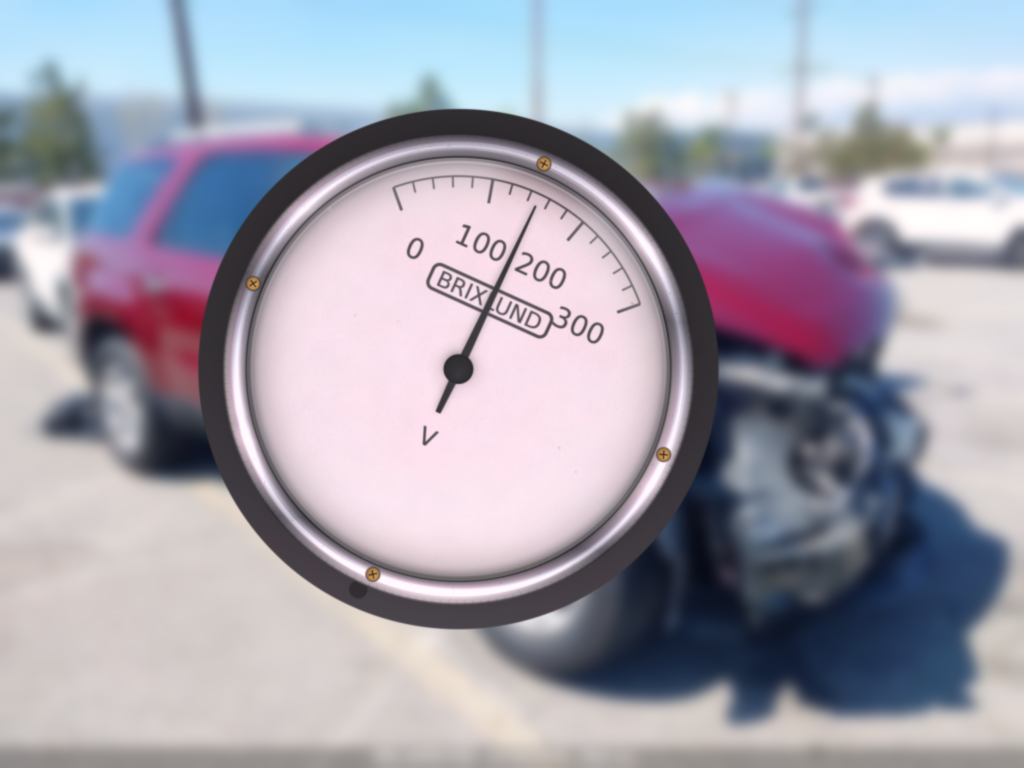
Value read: 150V
